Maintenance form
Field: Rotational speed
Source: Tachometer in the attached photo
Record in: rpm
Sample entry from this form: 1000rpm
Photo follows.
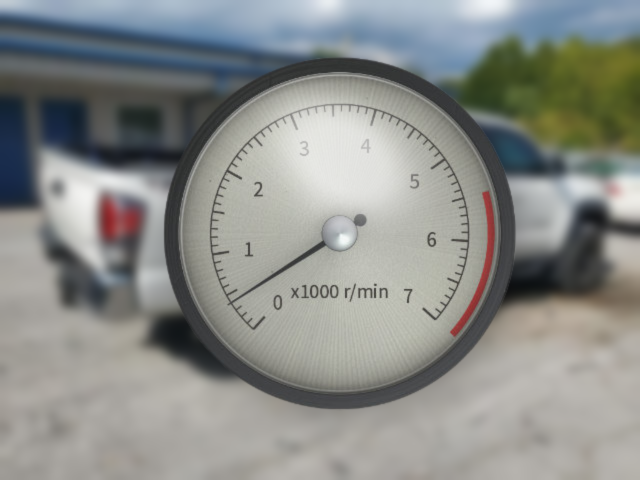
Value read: 400rpm
